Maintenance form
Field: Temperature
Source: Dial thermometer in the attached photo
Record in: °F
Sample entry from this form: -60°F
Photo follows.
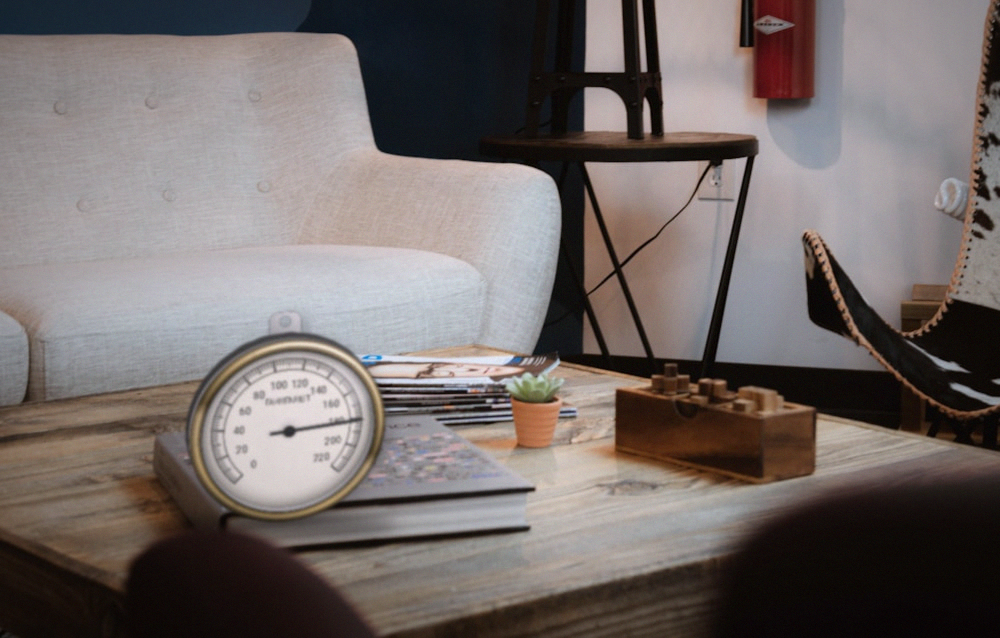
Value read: 180°F
